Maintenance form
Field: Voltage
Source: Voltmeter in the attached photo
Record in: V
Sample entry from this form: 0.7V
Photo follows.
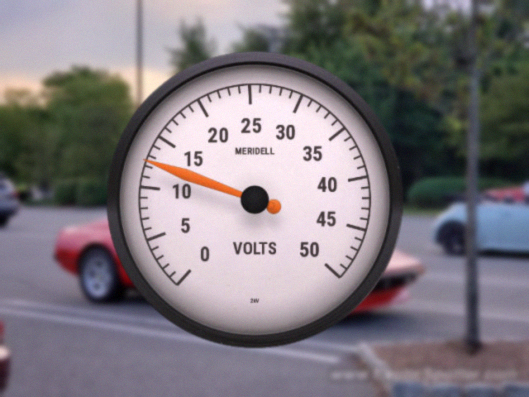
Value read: 12.5V
